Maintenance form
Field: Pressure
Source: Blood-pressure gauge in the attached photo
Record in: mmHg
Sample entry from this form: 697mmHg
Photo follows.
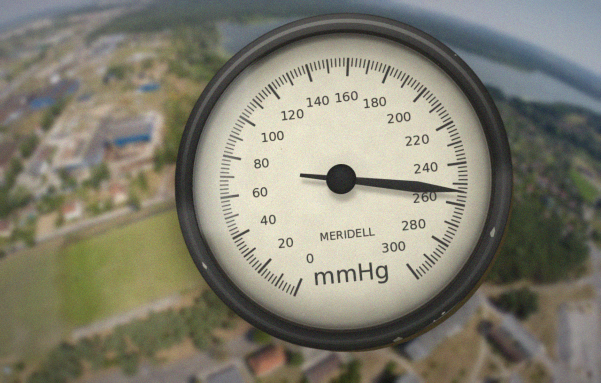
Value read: 254mmHg
